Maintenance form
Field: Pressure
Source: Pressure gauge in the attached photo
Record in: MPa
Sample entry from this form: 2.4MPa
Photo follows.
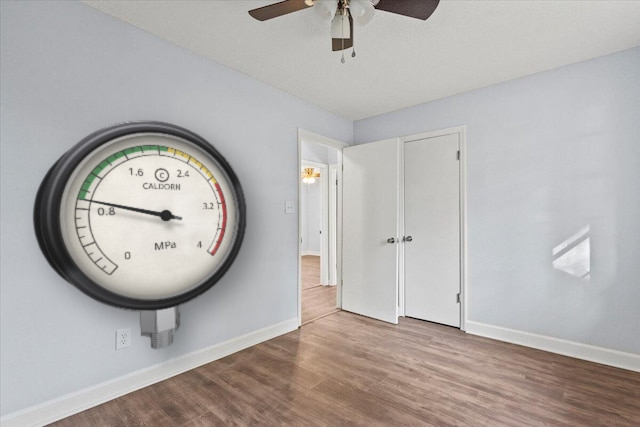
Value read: 0.9MPa
